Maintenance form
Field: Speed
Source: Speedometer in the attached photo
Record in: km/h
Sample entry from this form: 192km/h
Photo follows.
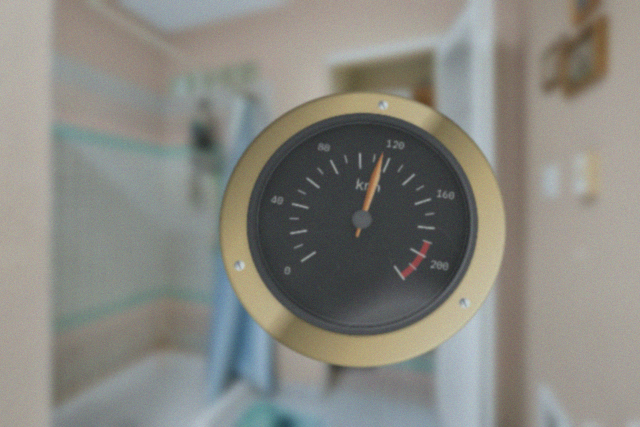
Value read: 115km/h
